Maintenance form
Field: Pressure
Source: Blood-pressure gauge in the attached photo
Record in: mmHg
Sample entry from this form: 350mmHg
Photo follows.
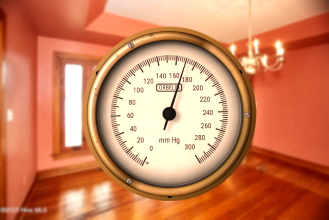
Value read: 170mmHg
